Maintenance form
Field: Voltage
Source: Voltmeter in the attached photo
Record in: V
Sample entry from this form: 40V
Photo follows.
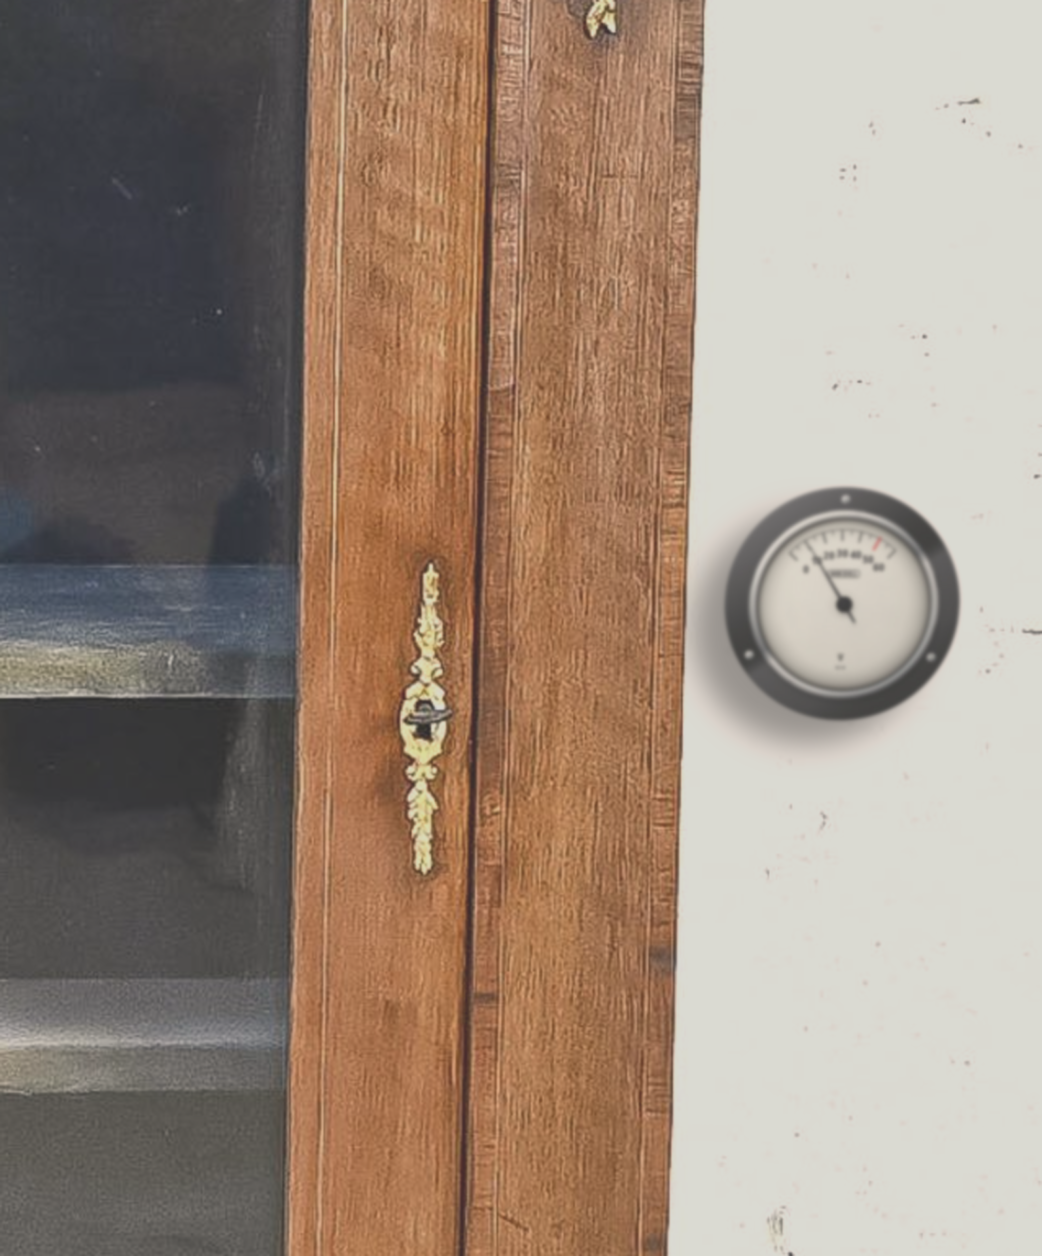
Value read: 10V
